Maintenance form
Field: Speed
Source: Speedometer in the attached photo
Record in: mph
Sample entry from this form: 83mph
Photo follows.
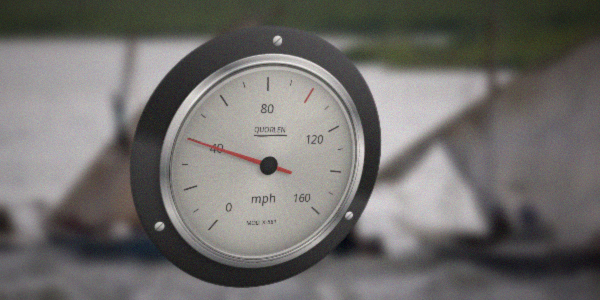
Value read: 40mph
